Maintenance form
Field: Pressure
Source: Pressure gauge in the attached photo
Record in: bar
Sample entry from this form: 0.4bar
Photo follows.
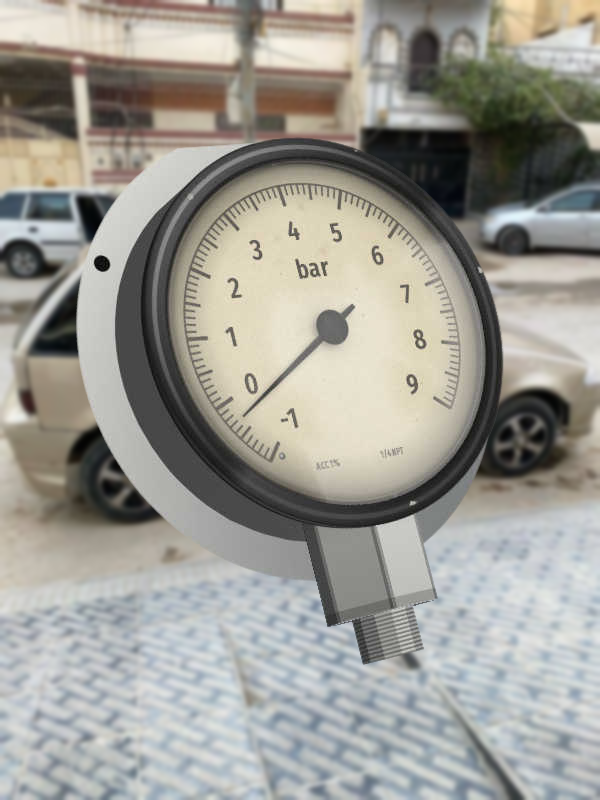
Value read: -0.3bar
